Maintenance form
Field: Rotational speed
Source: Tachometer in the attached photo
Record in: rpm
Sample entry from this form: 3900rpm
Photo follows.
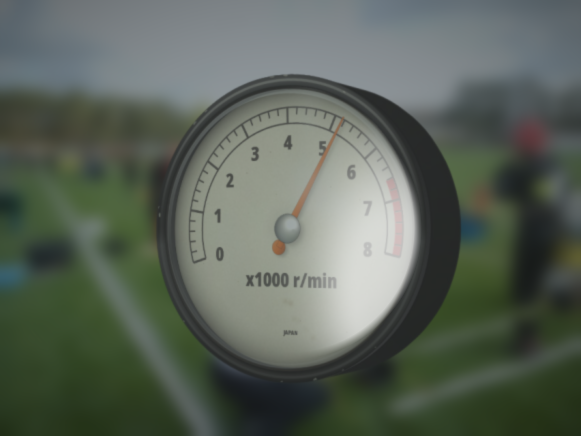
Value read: 5200rpm
